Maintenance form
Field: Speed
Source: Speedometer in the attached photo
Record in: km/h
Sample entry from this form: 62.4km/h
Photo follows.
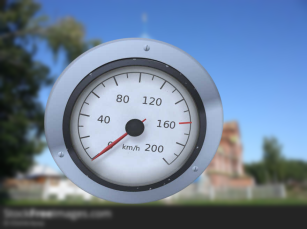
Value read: 0km/h
